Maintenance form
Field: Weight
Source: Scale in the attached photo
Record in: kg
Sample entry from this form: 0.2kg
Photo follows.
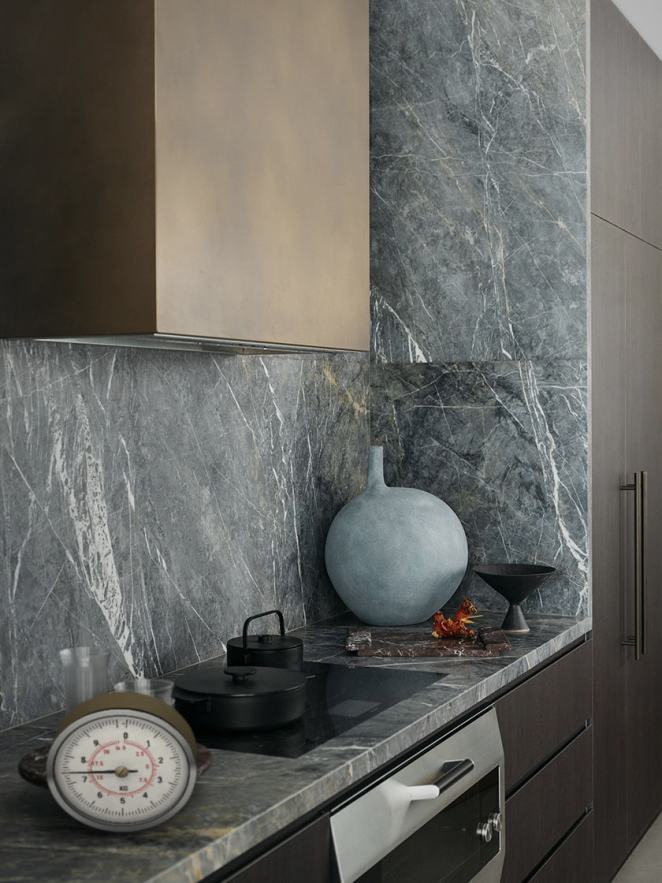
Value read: 7.5kg
